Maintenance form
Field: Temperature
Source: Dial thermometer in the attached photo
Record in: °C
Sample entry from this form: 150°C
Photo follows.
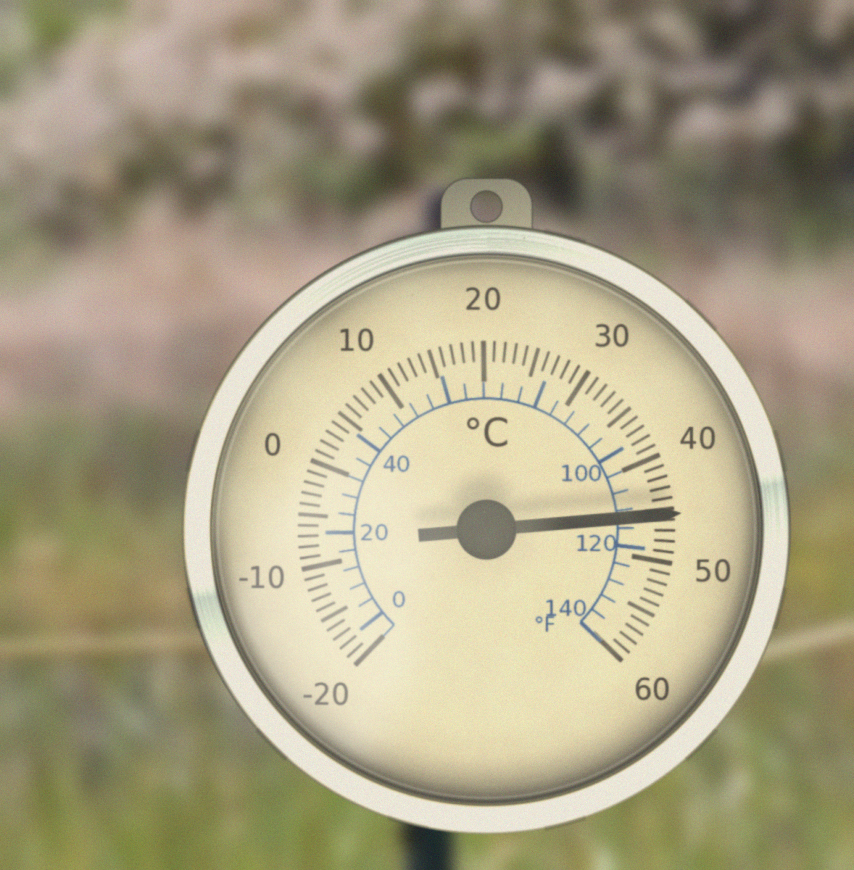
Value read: 45.5°C
